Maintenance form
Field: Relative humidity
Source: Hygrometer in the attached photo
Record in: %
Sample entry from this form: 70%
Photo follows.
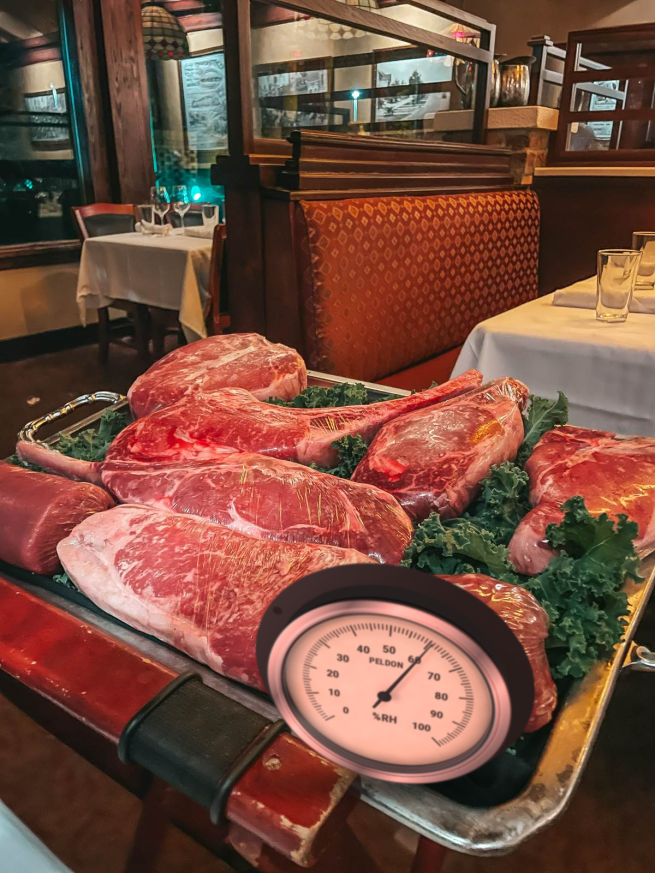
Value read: 60%
